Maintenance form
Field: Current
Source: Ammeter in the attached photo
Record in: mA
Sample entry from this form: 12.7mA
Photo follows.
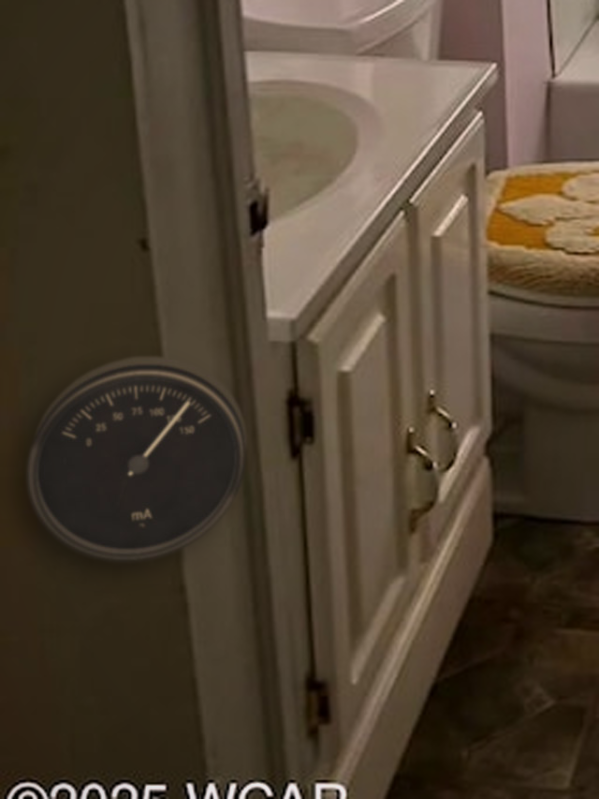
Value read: 125mA
